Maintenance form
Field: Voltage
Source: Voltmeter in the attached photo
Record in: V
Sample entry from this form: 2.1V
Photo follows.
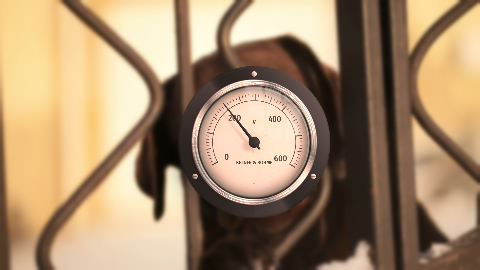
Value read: 200V
